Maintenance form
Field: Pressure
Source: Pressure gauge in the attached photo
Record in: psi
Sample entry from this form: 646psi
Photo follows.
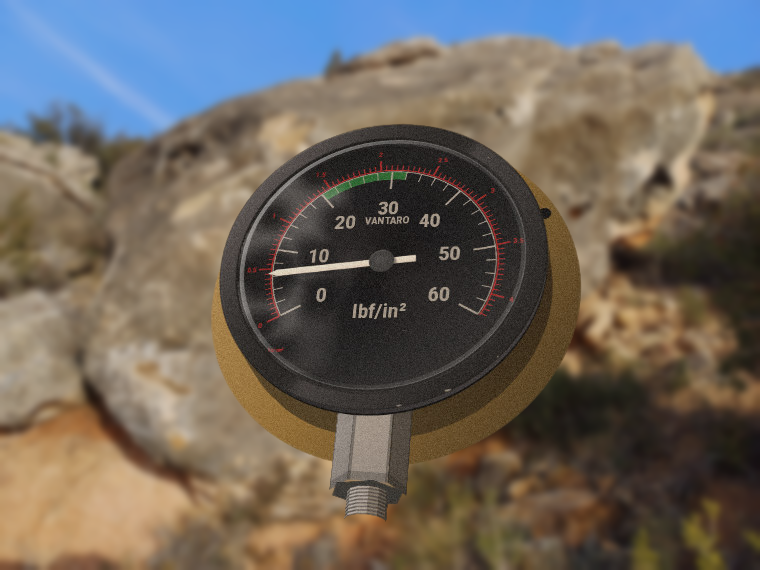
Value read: 6psi
